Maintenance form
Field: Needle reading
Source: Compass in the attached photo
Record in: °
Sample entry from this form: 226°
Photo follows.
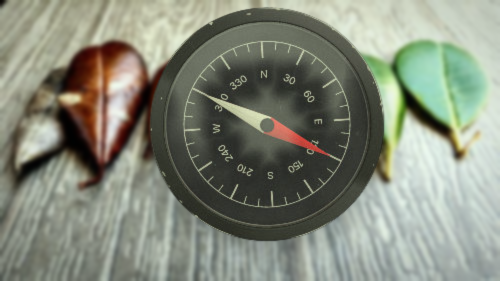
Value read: 120°
